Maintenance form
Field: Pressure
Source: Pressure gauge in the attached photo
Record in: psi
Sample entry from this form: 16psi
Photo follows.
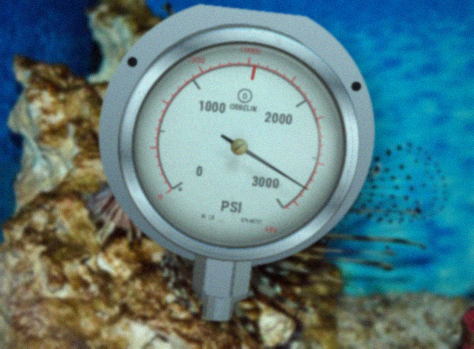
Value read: 2750psi
